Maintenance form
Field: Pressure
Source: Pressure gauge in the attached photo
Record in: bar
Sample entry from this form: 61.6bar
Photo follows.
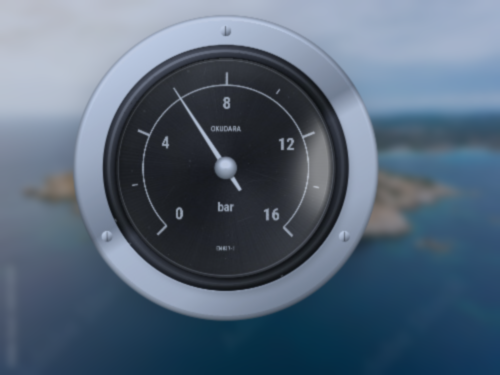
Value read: 6bar
